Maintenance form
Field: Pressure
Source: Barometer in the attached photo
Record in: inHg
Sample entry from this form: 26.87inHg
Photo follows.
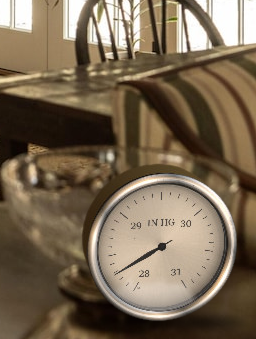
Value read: 28.3inHg
